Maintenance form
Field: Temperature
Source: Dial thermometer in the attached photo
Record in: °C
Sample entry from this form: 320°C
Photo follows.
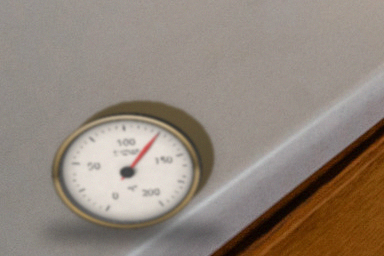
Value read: 125°C
